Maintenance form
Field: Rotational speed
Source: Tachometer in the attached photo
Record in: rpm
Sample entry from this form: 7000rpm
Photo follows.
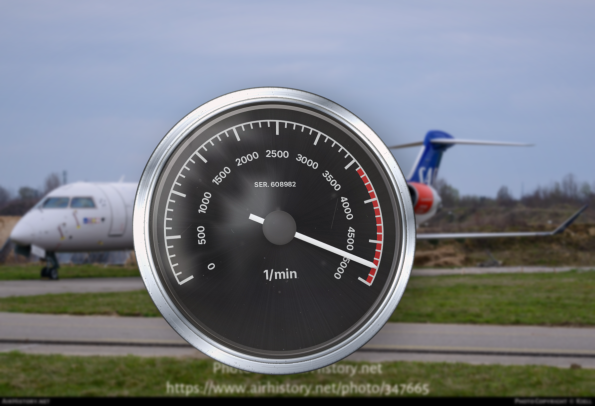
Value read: 4800rpm
